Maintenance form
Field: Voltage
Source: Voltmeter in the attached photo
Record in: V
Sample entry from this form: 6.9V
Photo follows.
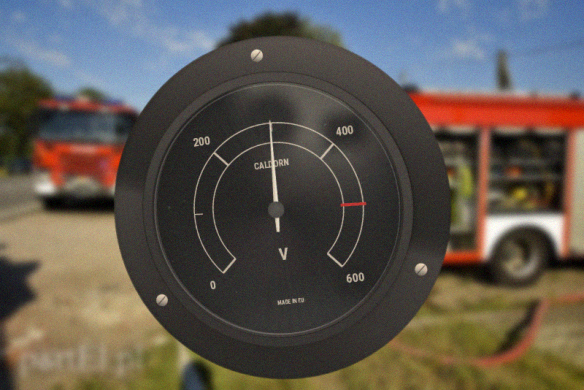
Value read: 300V
